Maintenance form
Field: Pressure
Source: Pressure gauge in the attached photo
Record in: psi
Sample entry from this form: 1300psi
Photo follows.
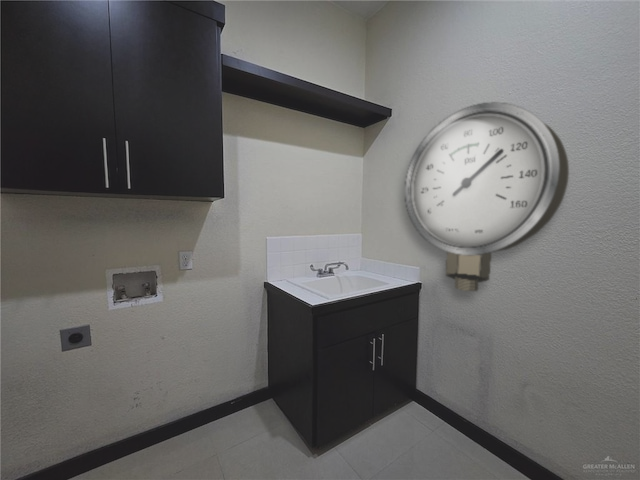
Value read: 115psi
